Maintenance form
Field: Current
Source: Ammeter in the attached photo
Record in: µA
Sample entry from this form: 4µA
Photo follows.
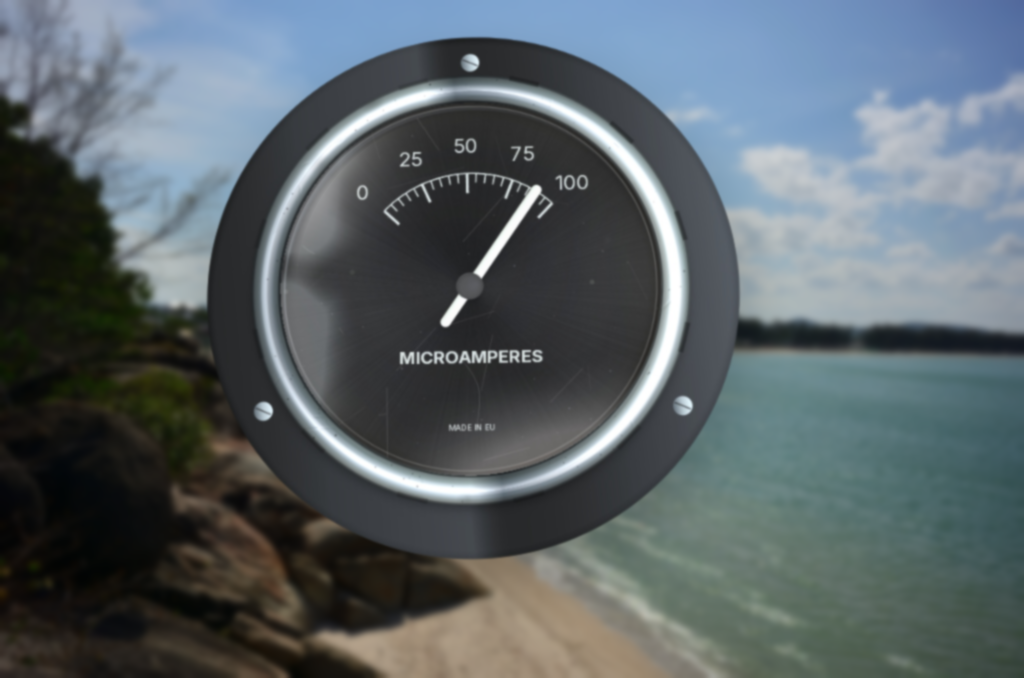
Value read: 90µA
